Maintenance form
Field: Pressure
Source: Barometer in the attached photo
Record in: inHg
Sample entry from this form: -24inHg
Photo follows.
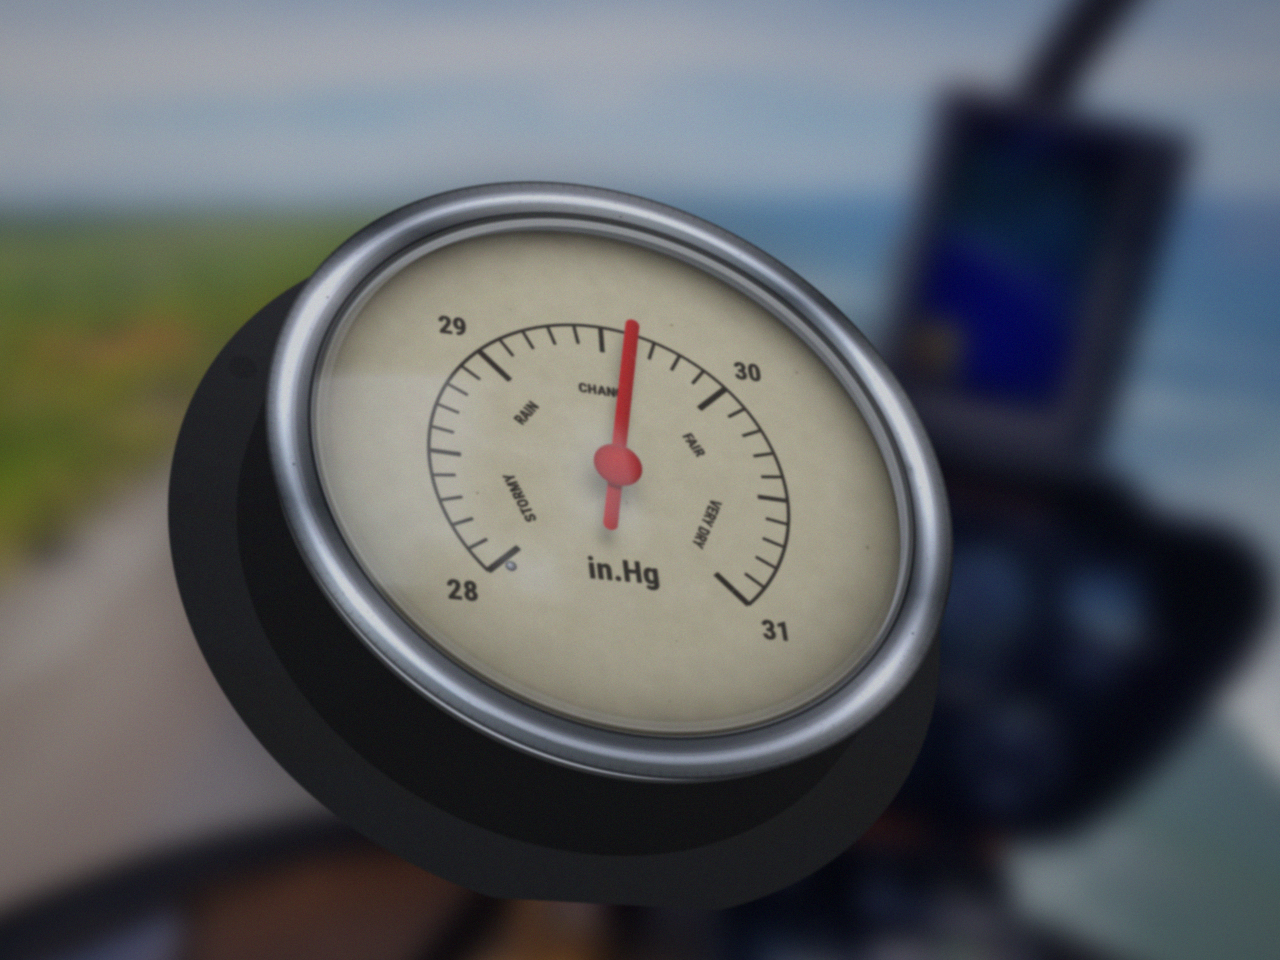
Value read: 29.6inHg
